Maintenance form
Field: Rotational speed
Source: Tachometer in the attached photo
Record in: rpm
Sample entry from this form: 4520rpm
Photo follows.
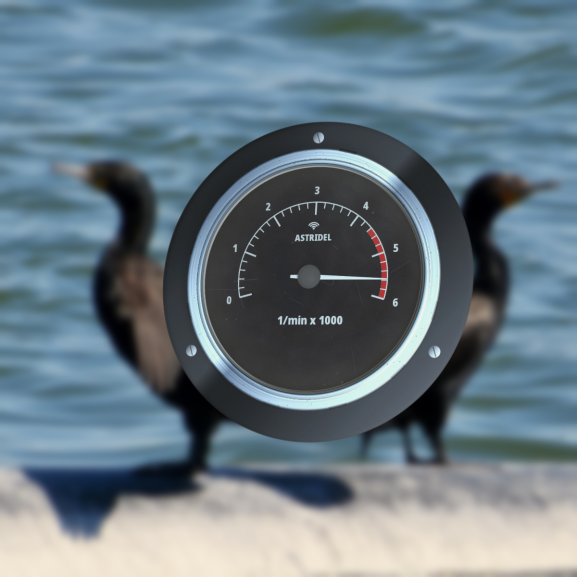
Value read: 5600rpm
